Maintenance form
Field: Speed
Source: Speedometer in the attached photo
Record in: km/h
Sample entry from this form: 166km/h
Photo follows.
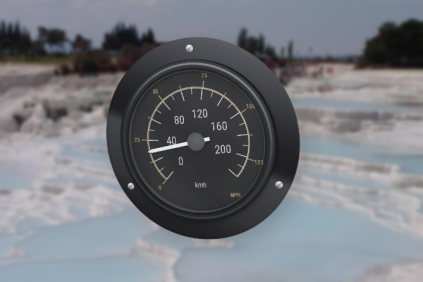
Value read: 30km/h
